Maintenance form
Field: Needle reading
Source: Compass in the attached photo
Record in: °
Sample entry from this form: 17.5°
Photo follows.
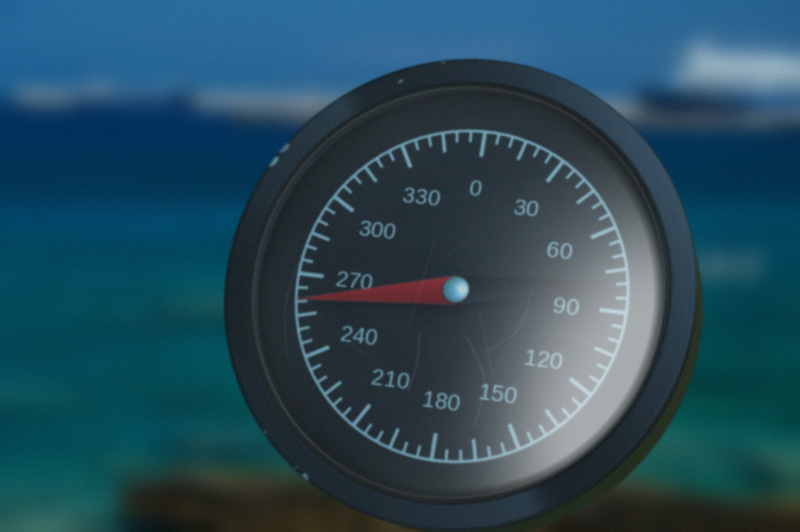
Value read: 260°
